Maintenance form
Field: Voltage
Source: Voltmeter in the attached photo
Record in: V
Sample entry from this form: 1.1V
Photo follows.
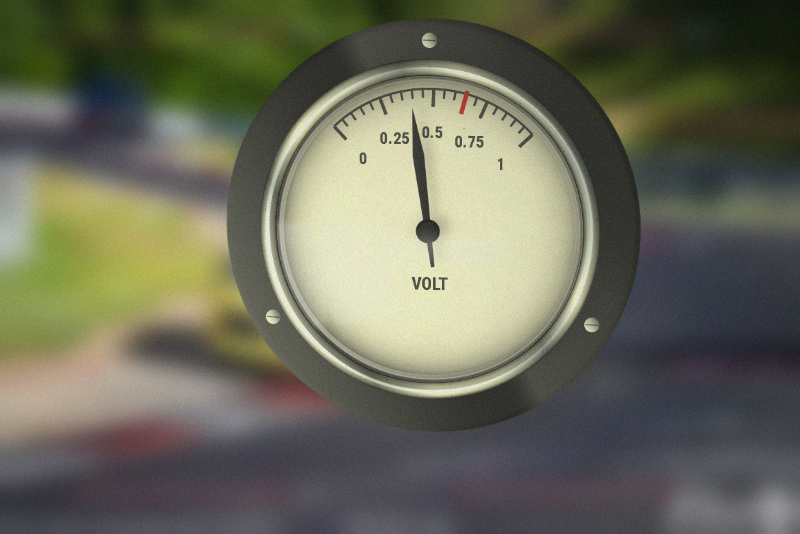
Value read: 0.4V
